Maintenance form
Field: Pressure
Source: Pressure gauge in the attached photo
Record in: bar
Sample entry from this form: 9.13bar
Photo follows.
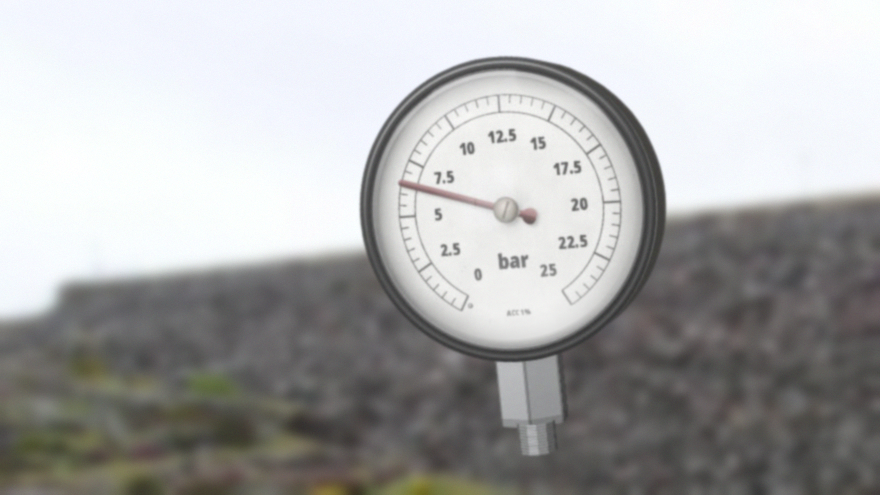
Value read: 6.5bar
